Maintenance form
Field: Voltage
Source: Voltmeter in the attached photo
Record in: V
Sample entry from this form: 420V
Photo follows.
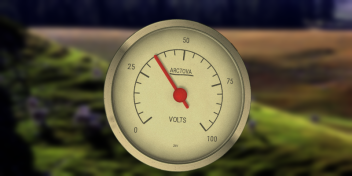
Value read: 35V
